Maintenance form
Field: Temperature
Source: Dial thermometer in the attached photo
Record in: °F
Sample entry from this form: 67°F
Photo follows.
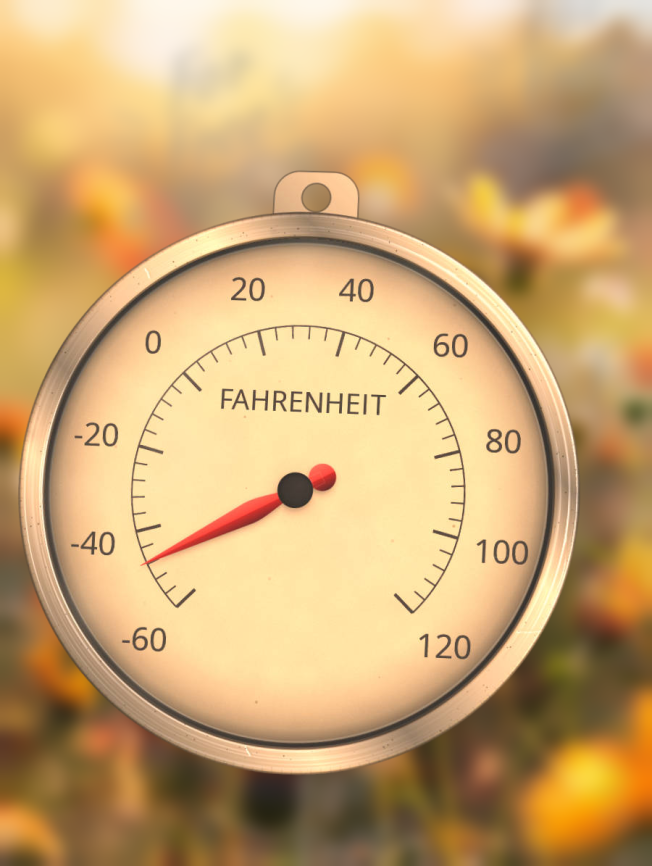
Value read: -48°F
